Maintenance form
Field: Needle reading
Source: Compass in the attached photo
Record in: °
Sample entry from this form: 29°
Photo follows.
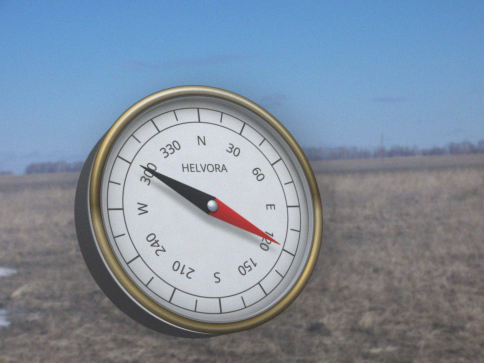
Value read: 120°
